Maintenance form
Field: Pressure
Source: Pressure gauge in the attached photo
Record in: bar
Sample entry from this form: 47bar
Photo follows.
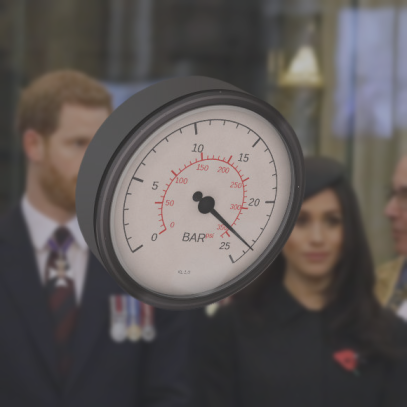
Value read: 23.5bar
